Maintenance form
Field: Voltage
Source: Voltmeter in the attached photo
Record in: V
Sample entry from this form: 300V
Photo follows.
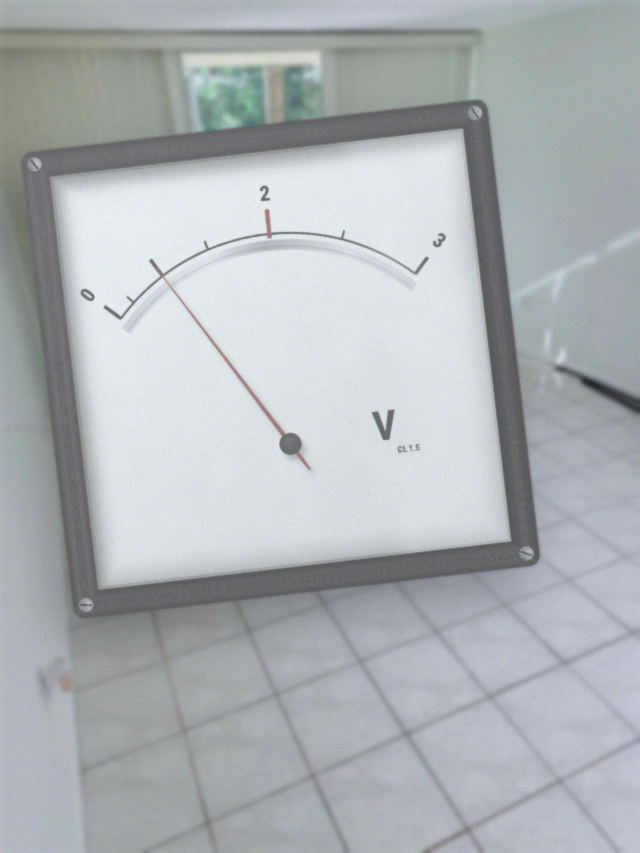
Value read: 1V
